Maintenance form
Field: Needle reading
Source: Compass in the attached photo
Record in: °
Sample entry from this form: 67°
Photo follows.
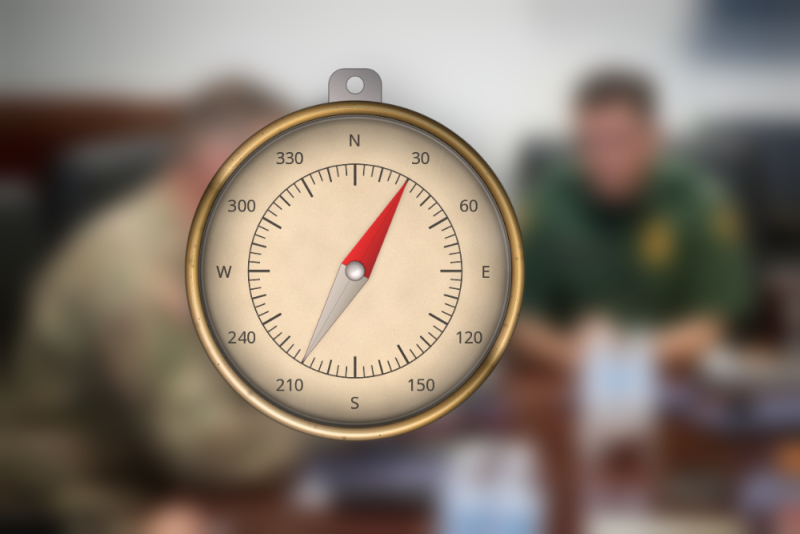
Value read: 30°
